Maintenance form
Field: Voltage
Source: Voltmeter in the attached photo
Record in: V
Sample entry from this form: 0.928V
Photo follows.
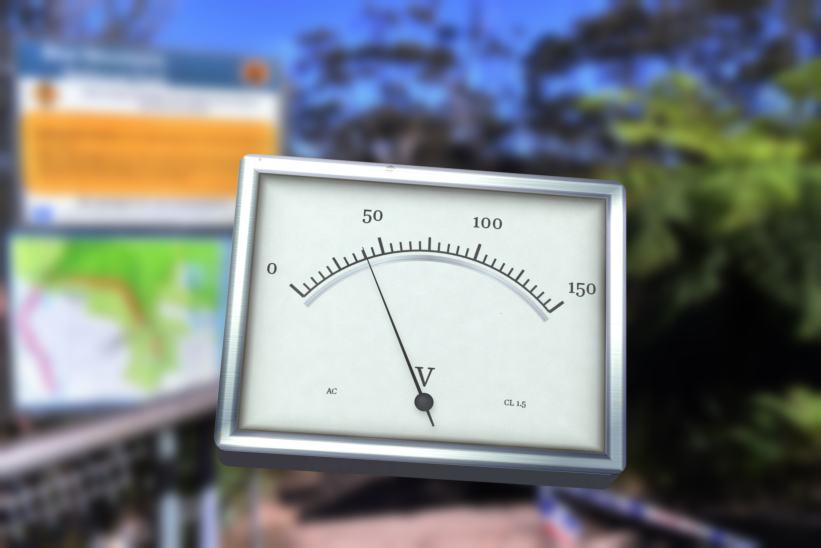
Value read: 40V
